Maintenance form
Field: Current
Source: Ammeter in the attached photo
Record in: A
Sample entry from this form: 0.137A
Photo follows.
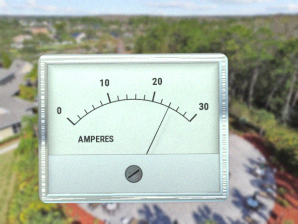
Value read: 24A
